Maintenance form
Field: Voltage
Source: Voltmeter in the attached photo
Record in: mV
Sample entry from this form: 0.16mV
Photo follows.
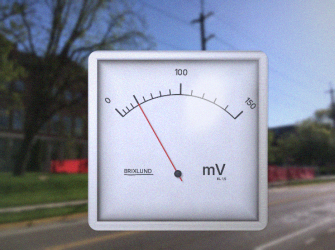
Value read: 50mV
